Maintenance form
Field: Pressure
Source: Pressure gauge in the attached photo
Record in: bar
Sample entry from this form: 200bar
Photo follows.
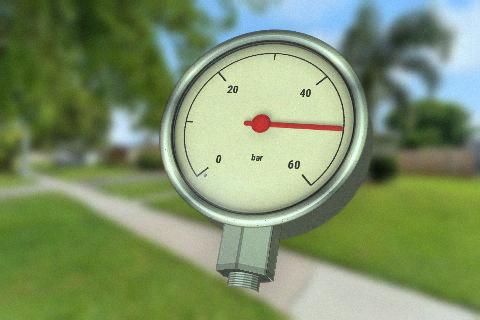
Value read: 50bar
